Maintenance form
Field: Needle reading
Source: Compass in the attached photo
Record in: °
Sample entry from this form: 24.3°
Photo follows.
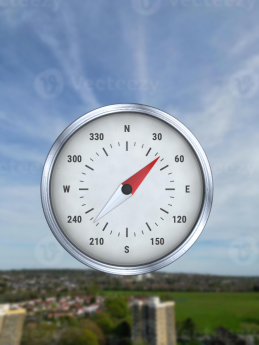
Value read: 45°
